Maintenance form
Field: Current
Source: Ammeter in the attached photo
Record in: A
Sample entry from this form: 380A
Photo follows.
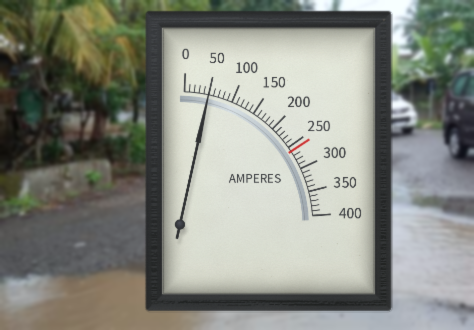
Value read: 50A
